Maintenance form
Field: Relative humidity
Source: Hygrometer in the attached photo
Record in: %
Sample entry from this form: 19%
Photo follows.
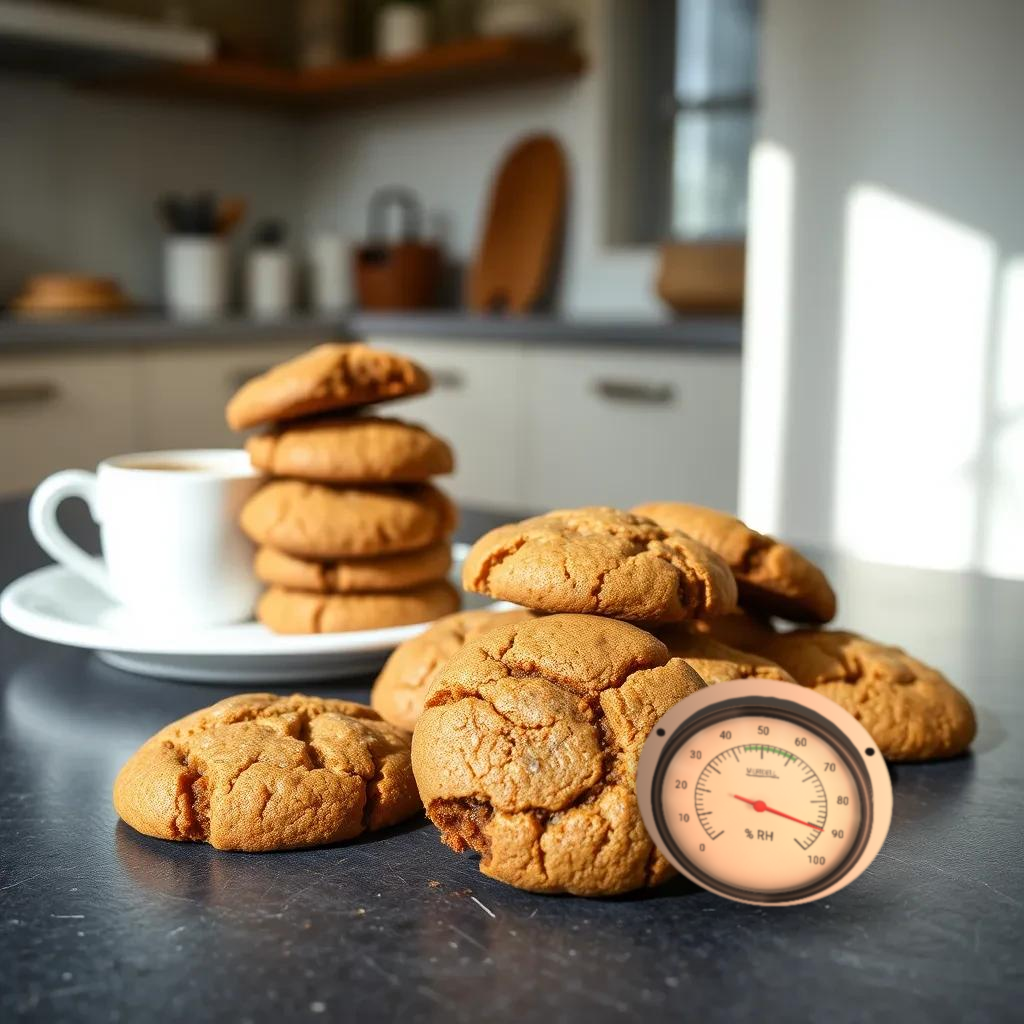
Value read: 90%
